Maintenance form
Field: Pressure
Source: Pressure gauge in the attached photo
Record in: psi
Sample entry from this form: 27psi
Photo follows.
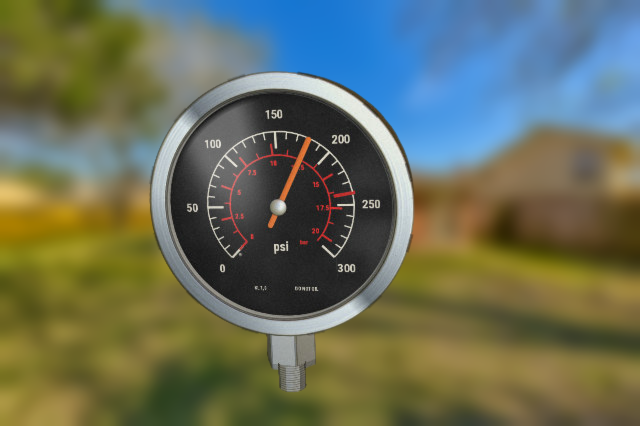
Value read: 180psi
